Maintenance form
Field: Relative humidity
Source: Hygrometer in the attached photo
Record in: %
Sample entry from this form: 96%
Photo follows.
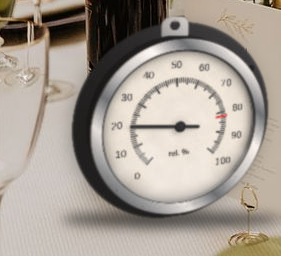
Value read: 20%
